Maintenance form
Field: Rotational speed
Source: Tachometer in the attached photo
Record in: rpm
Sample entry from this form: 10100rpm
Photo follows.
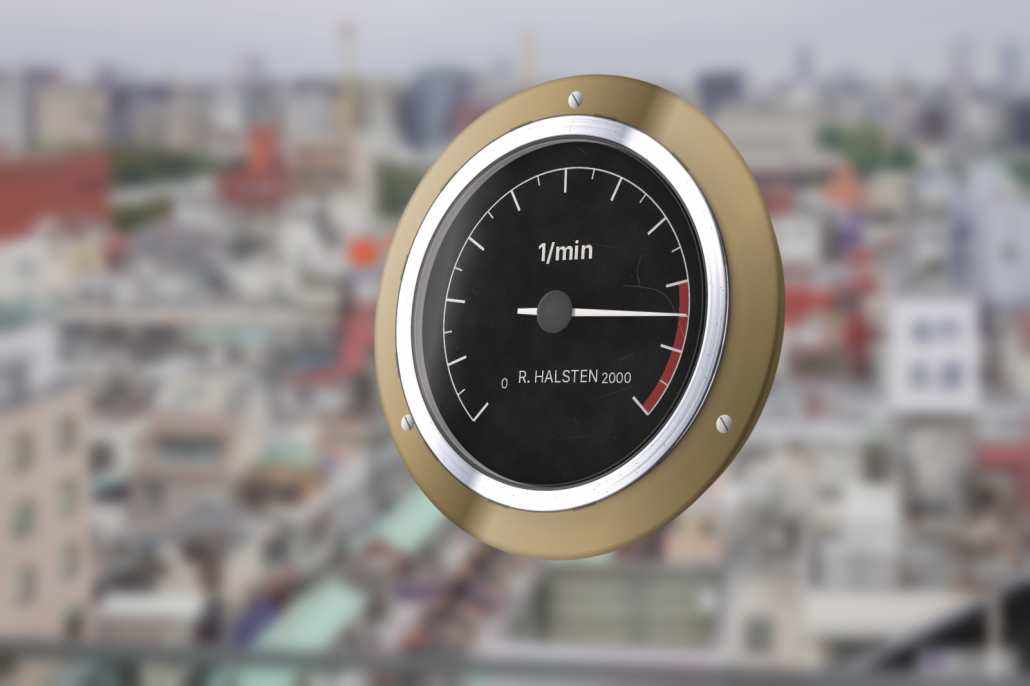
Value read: 1700rpm
